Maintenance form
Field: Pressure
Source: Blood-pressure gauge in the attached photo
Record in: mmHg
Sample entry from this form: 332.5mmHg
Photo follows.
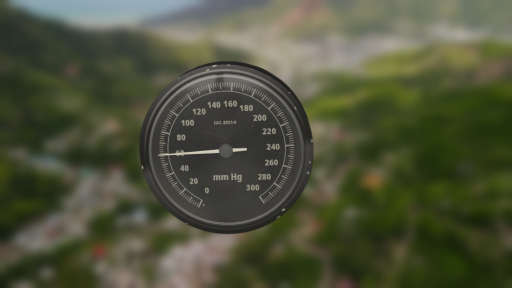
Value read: 60mmHg
